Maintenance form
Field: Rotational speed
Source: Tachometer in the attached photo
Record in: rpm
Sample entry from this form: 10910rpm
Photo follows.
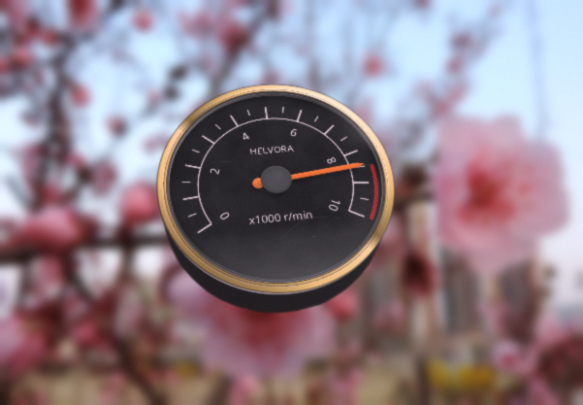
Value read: 8500rpm
